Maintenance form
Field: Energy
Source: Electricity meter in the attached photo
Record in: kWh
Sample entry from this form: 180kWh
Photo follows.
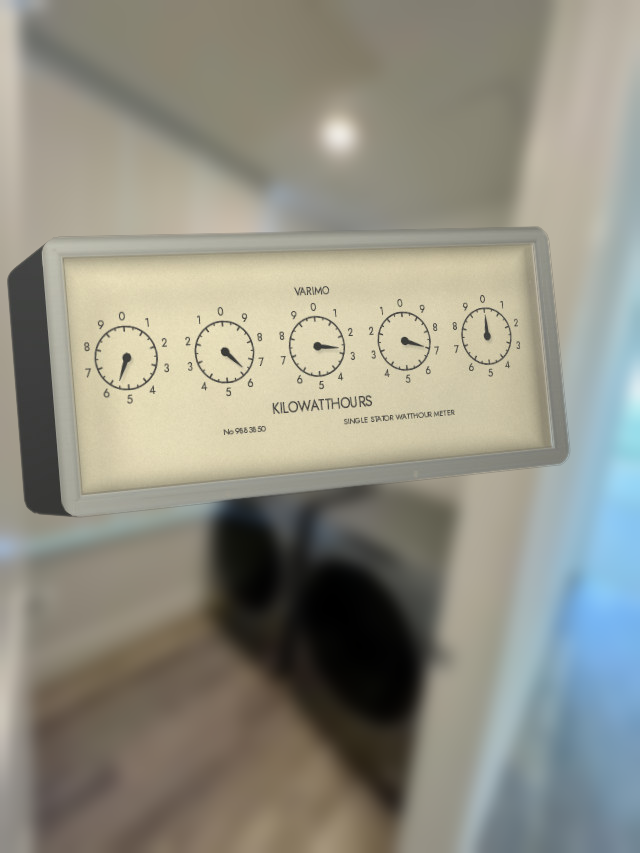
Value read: 56270kWh
